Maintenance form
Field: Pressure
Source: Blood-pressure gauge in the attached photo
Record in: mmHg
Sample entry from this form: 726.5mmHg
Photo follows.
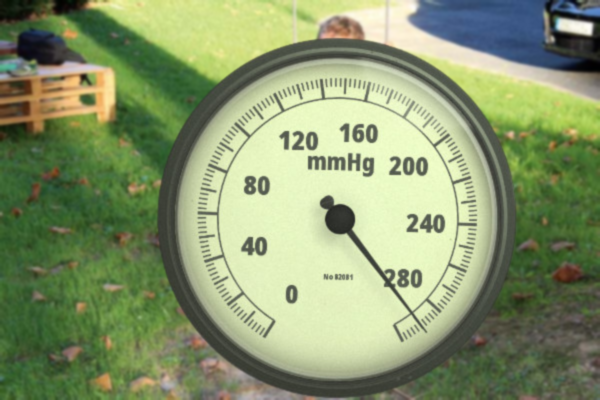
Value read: 290mmHg
